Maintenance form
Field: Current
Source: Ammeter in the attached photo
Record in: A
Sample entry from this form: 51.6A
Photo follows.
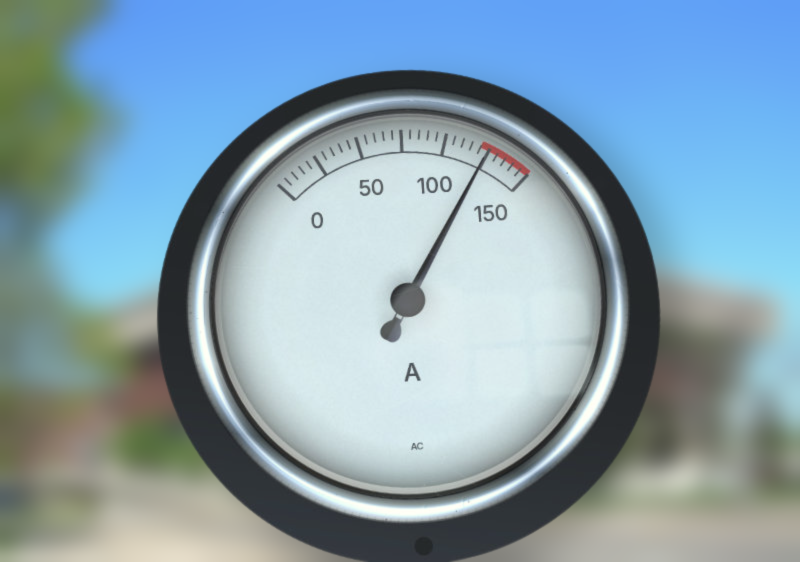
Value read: 125A
